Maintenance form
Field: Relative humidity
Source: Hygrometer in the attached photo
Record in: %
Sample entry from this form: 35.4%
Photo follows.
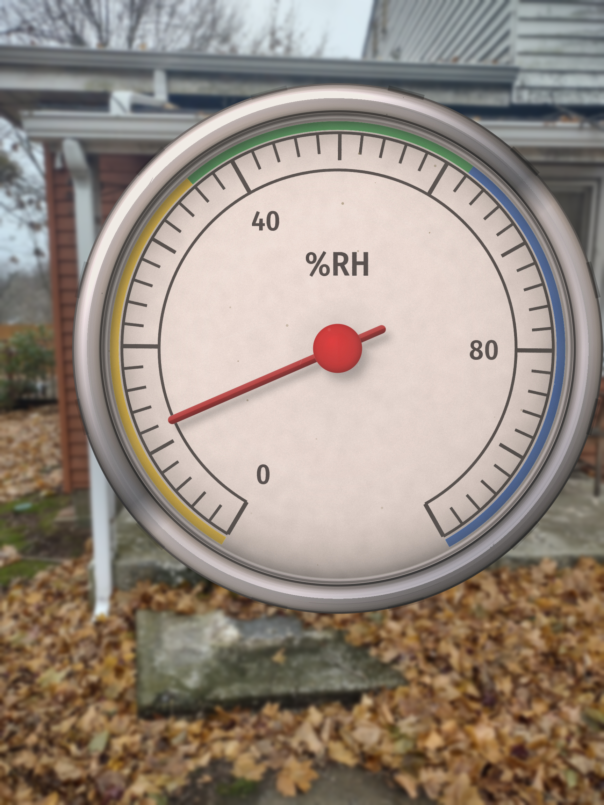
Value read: 12%
